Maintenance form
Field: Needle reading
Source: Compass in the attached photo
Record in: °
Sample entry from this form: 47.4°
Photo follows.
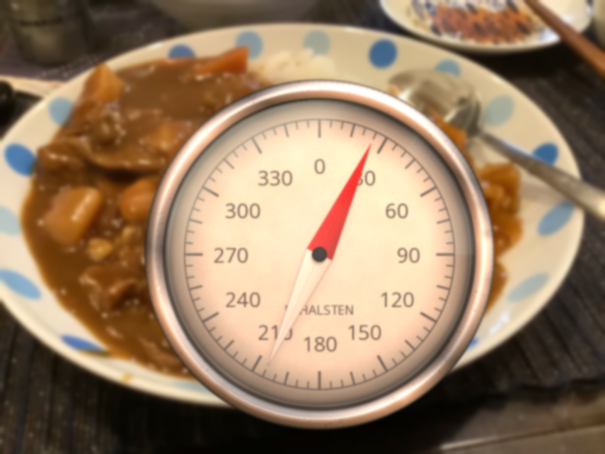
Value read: 25°
